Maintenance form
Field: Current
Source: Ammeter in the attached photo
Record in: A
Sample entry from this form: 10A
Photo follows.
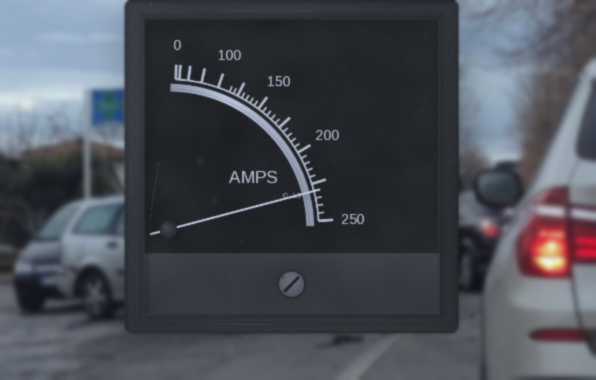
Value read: 230A
